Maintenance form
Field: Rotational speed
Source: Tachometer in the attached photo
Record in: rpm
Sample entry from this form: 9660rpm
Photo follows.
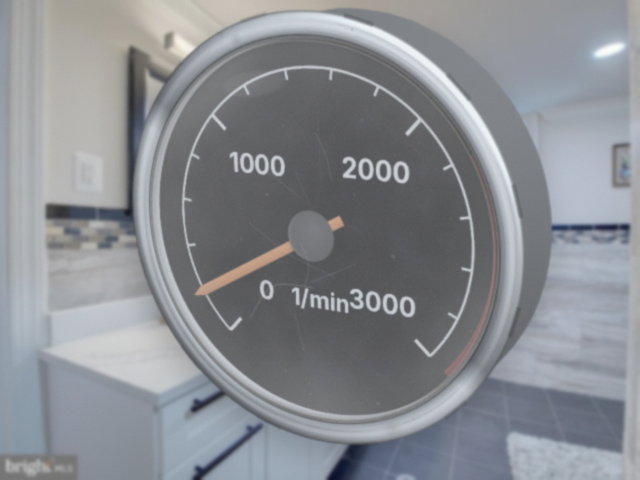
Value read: 200rpm
